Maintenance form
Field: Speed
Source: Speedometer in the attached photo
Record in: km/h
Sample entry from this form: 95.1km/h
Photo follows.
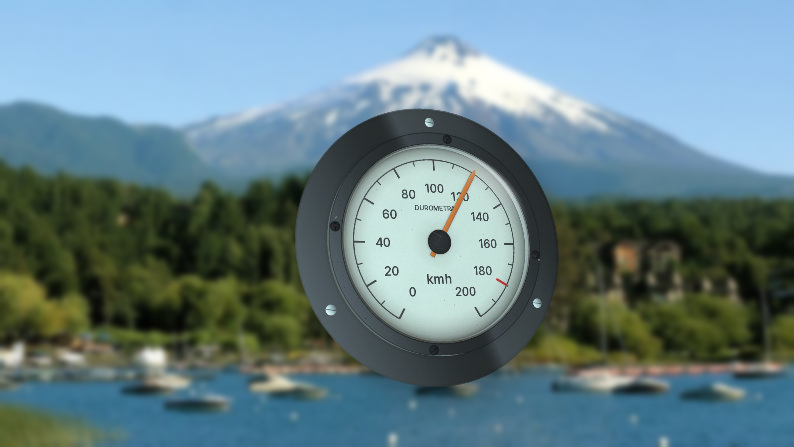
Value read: 120km/h
